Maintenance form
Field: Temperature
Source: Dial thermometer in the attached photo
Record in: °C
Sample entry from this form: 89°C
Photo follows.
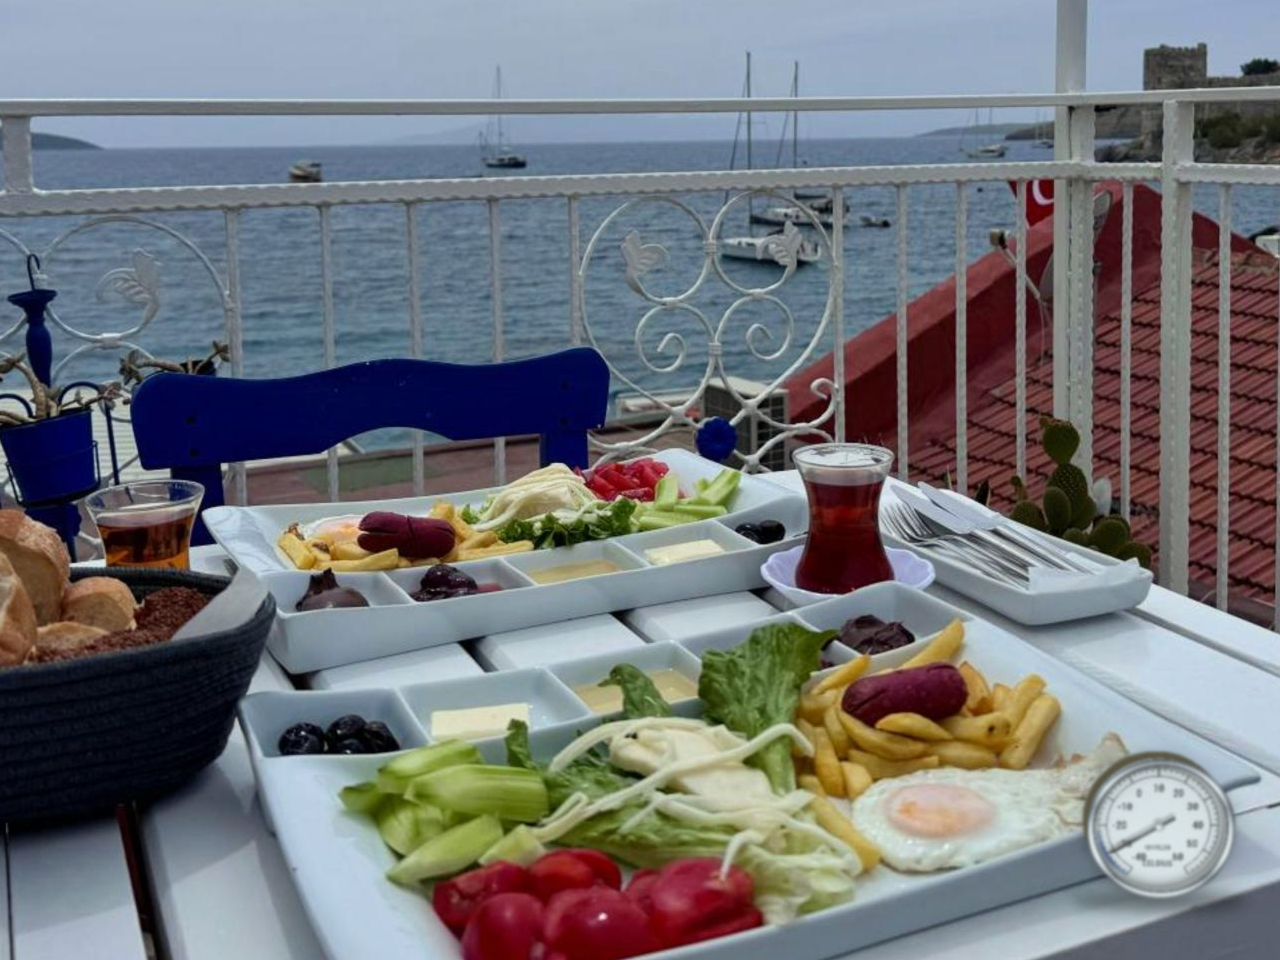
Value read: -30°C
